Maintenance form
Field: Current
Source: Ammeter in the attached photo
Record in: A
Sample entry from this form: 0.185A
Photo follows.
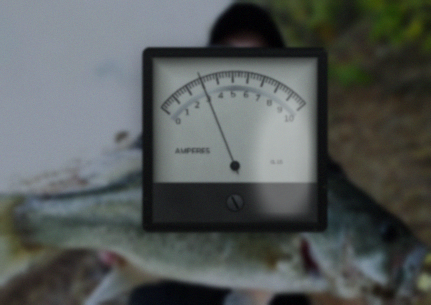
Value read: 3A
